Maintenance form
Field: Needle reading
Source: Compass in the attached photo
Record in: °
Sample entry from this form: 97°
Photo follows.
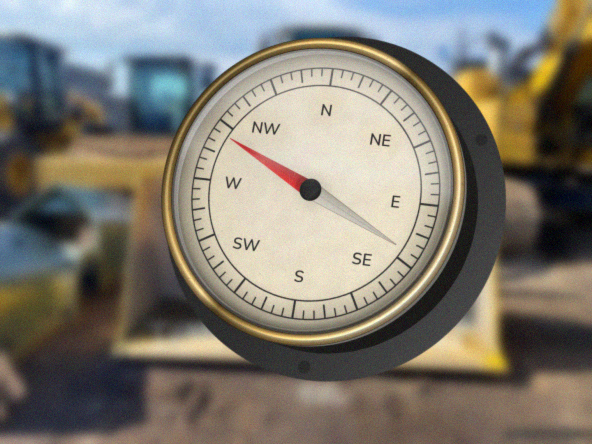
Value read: 295°
